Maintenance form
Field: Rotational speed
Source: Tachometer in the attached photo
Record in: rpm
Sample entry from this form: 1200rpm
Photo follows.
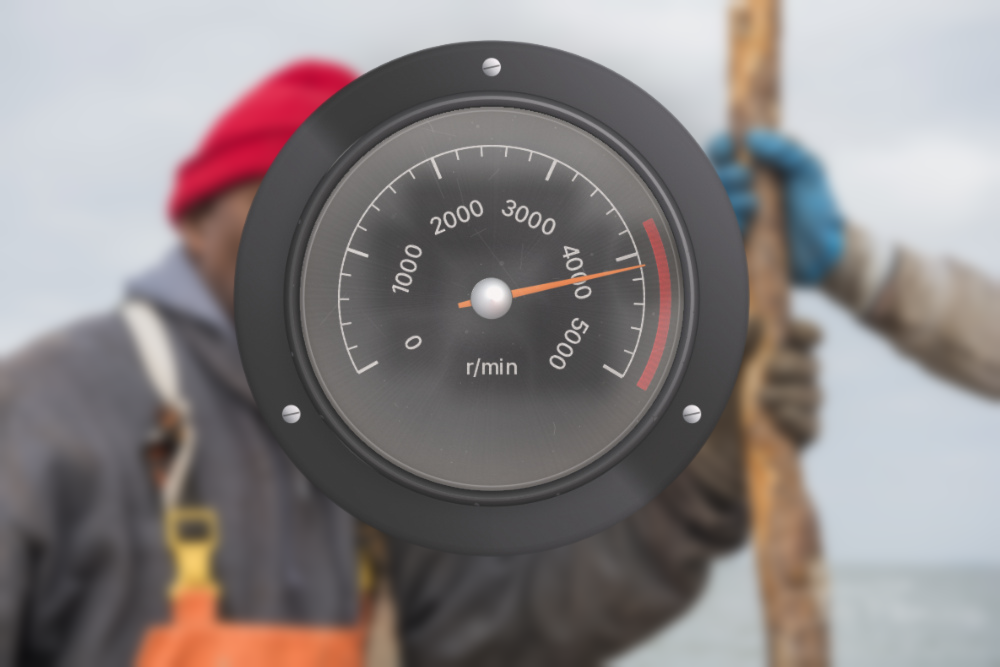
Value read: 4100rpm
